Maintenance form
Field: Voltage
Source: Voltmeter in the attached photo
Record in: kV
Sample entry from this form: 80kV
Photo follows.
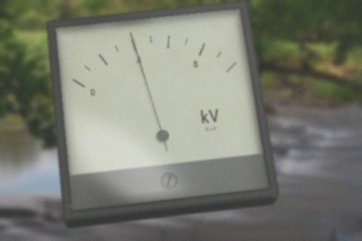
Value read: 4kV
